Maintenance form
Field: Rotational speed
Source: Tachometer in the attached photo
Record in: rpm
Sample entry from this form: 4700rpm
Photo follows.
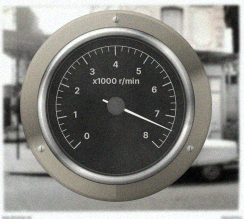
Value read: 7400rpm
